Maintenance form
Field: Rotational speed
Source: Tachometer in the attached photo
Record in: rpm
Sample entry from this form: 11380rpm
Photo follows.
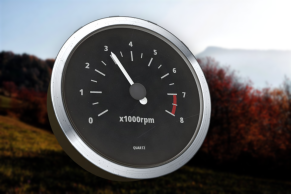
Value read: 3000rpm
